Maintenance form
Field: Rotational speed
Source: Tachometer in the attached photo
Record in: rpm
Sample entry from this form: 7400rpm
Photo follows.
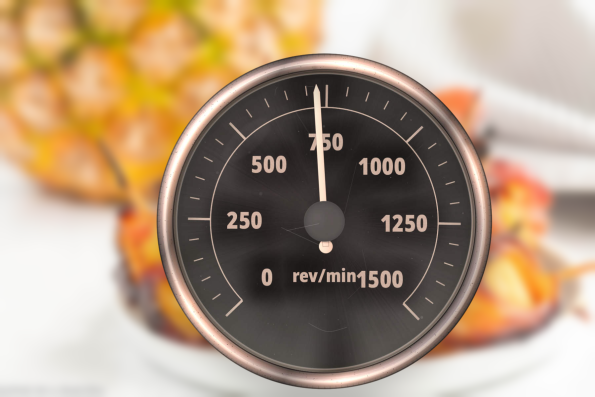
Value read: 725rpm
